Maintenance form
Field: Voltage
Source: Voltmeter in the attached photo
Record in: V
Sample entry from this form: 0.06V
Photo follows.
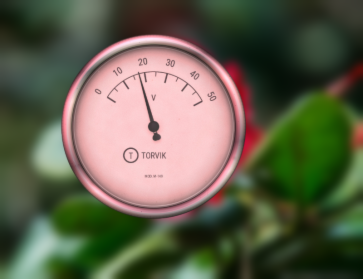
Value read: 17.5V
